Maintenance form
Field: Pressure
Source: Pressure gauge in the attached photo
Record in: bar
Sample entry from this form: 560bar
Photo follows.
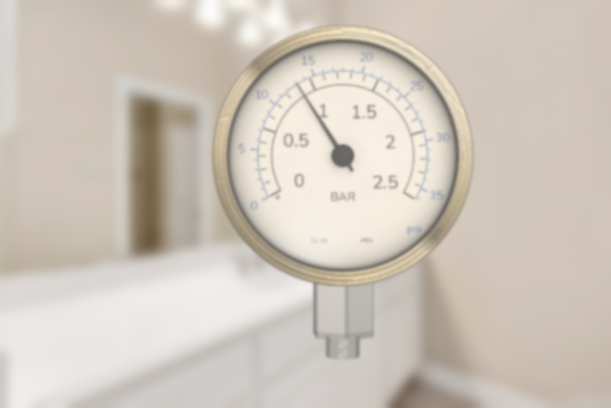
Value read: 0.9bar
